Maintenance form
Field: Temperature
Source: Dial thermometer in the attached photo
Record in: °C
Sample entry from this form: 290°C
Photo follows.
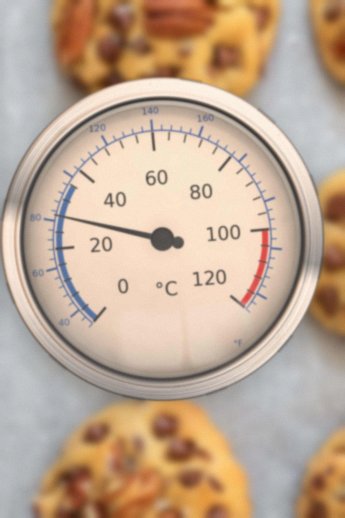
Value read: 28°C
